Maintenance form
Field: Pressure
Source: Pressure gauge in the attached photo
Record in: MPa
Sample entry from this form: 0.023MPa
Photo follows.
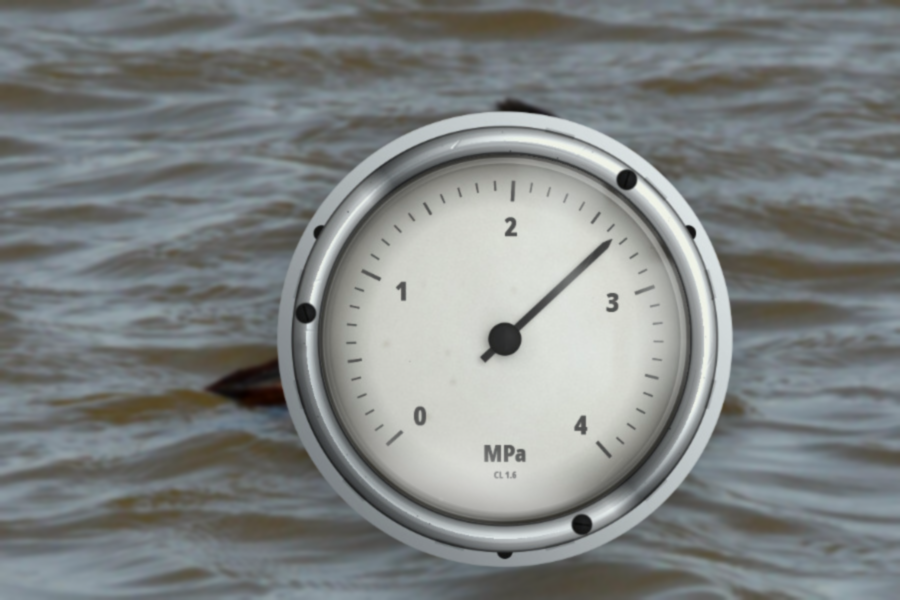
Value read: 2.65MPa
